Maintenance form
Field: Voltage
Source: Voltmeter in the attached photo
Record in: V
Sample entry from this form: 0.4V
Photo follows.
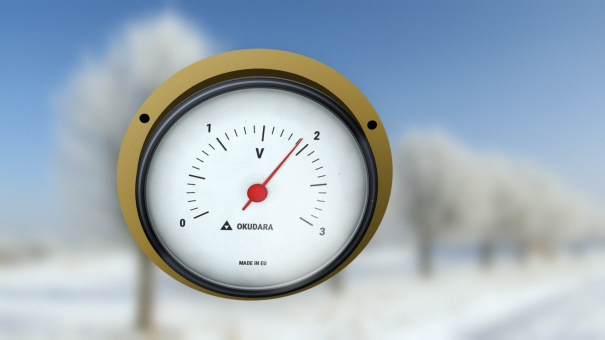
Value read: 1.9V
